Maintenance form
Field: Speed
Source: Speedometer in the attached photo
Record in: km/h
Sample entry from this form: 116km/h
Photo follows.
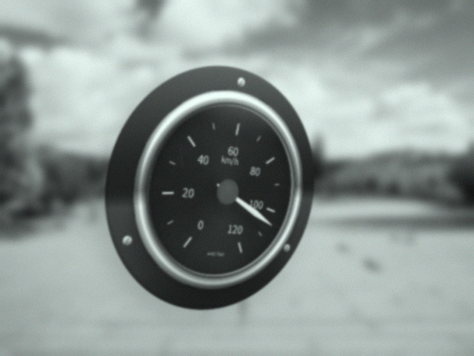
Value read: 105km/h
